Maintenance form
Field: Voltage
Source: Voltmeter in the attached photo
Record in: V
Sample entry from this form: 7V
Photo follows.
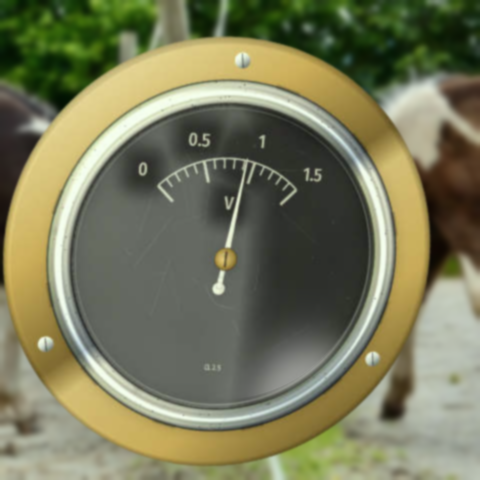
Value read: 0.9V
